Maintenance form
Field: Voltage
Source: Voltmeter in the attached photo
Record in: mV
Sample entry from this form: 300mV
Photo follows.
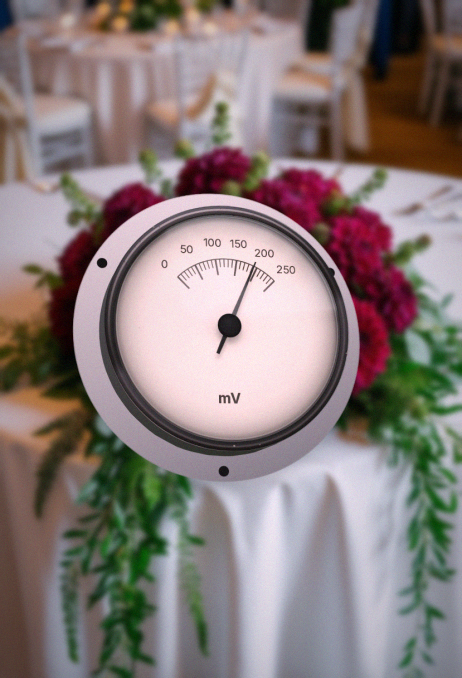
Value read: 190mV
